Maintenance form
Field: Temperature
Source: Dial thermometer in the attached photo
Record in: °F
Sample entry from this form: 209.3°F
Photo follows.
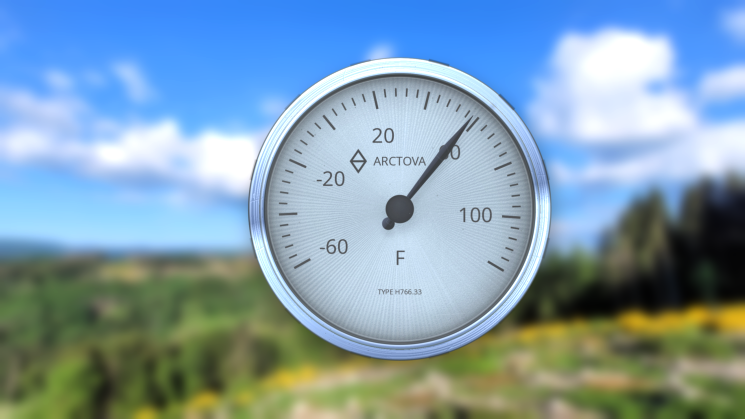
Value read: 58°F
